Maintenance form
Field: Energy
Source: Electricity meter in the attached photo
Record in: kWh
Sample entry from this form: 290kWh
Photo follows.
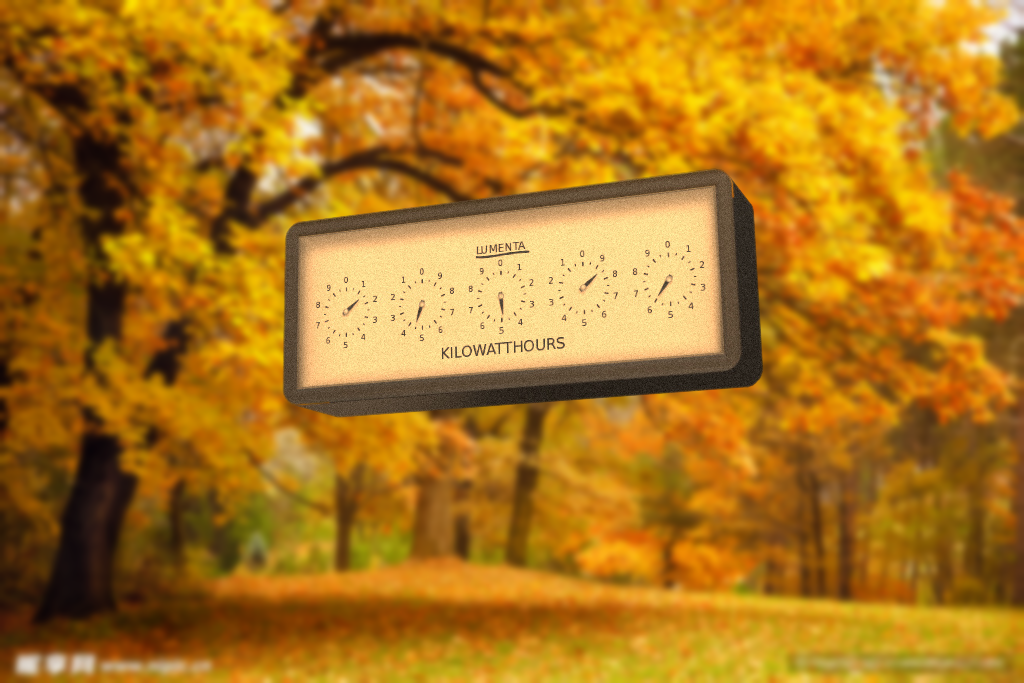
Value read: 14486kWh
